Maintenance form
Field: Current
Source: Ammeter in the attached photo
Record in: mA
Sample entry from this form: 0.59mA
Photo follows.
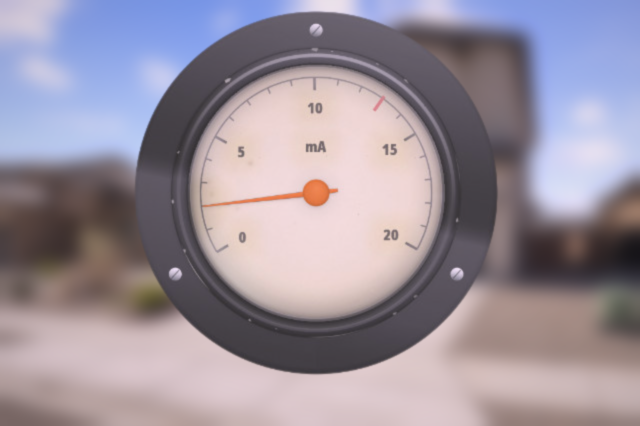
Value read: 2mA
